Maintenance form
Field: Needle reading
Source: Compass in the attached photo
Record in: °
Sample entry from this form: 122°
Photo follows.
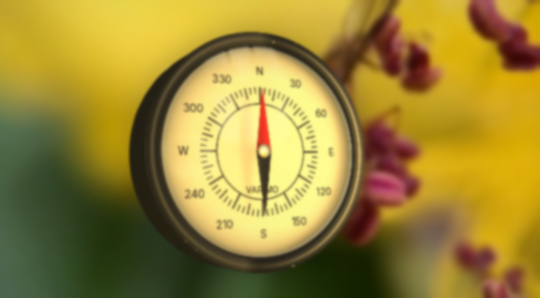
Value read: 0°
